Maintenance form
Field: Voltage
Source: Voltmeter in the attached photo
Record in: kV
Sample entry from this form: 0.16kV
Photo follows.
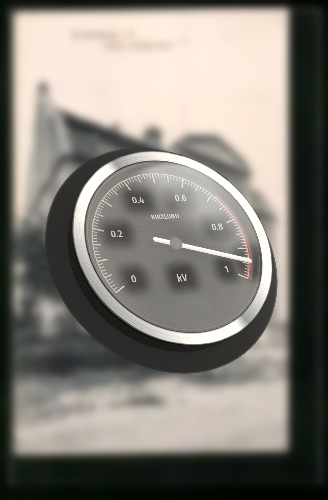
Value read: 0.95kV
